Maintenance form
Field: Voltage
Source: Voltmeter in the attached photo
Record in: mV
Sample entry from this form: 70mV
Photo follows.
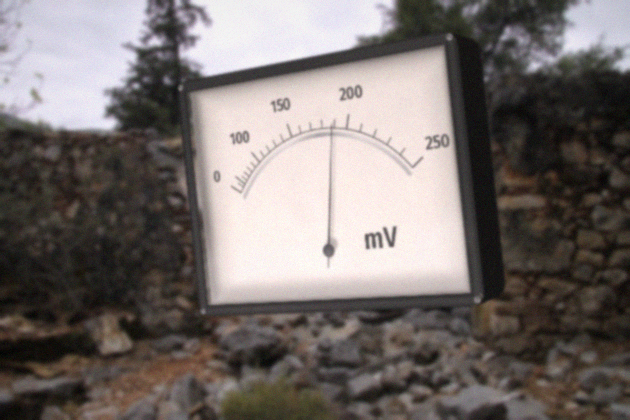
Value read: 190mV
